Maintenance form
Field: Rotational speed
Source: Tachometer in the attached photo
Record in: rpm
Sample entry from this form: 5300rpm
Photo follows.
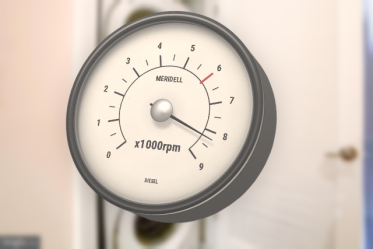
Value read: 8250rpm
